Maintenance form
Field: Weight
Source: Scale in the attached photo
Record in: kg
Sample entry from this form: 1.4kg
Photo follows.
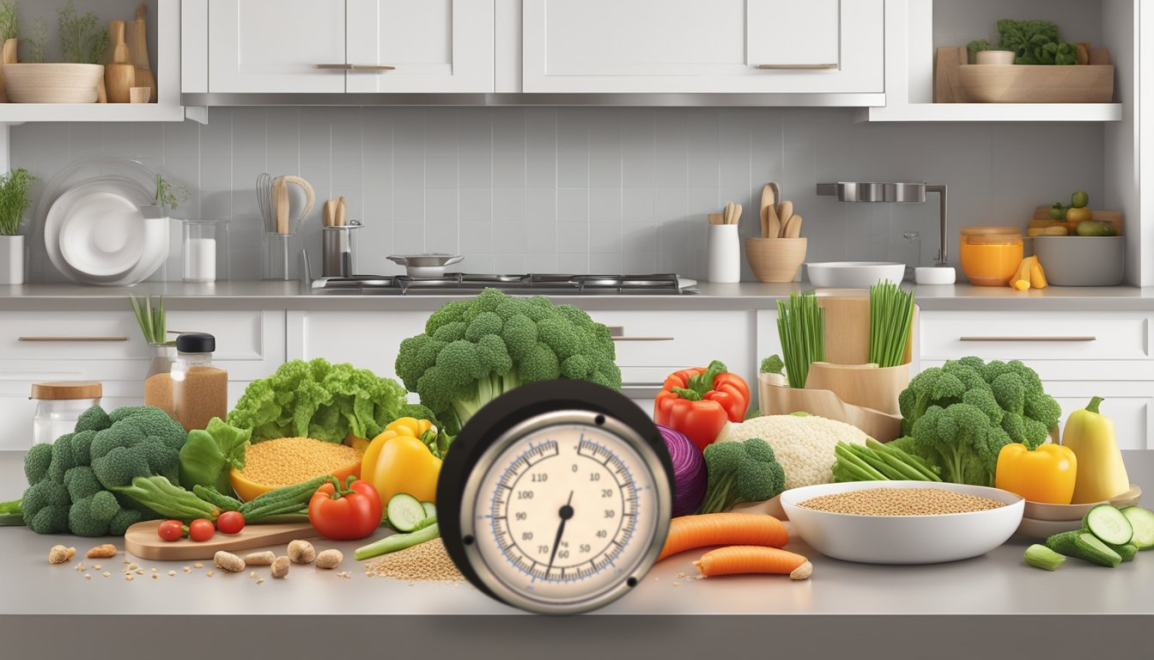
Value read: 65kg
